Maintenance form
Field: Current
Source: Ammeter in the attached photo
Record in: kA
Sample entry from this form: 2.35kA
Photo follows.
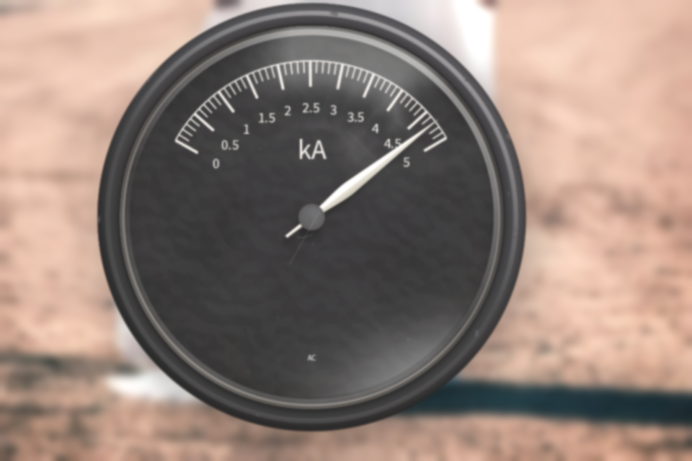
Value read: 4.7kA
